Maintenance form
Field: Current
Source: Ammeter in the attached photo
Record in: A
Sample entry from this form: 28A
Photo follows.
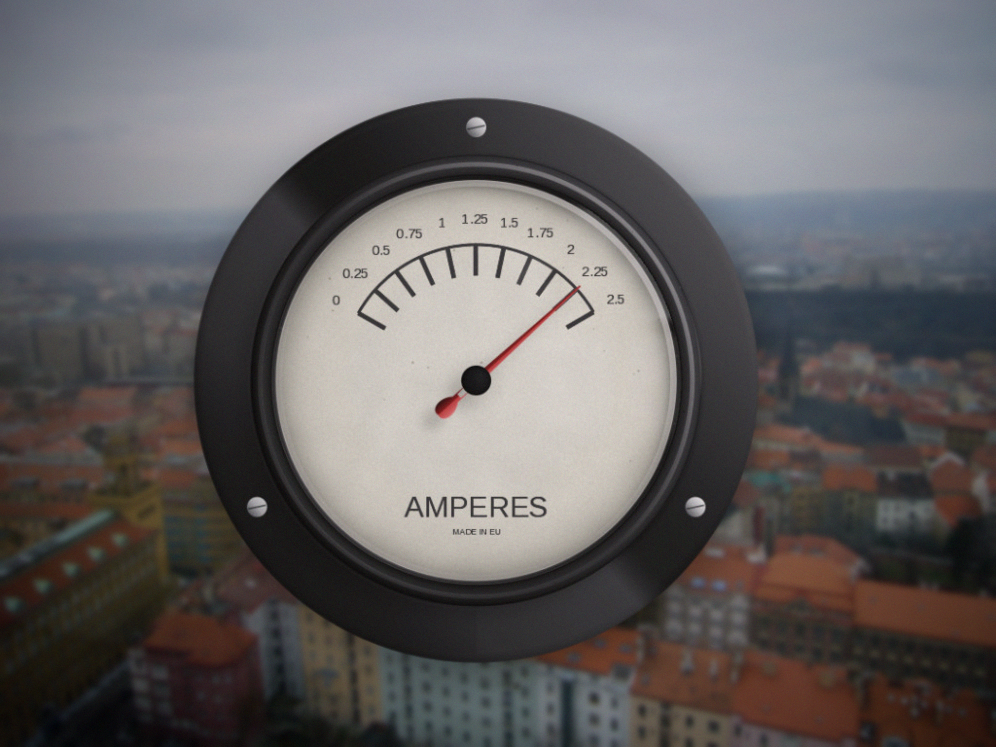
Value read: 2.25A
